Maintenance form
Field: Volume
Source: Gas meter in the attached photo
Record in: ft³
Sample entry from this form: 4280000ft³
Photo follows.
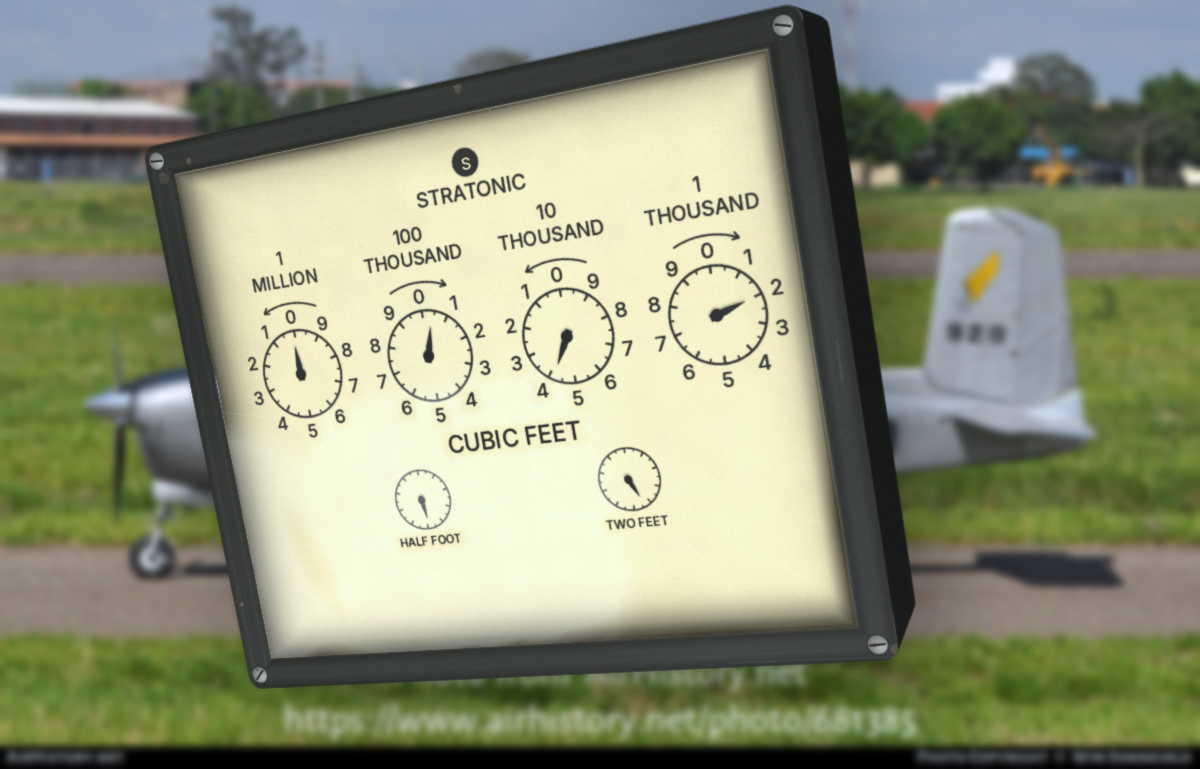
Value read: 4200ft³
